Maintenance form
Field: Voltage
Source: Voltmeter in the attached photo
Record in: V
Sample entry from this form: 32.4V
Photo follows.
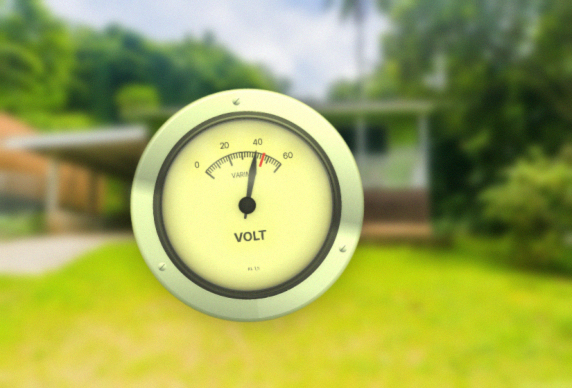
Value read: 40V
